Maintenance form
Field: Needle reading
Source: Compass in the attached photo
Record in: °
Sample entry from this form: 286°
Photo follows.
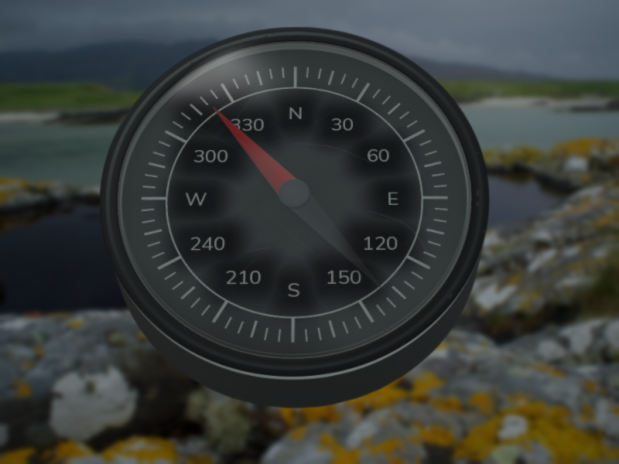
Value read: 320°
